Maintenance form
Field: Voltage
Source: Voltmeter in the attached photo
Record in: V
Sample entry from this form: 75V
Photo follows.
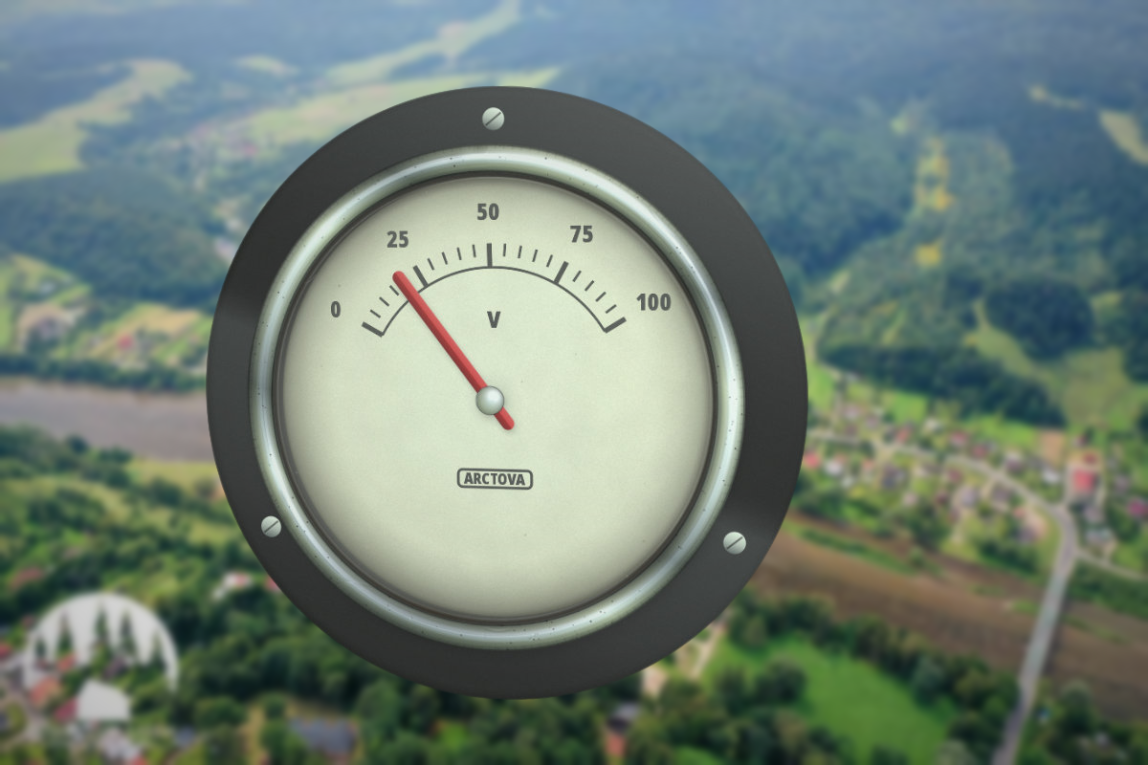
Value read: 20V
